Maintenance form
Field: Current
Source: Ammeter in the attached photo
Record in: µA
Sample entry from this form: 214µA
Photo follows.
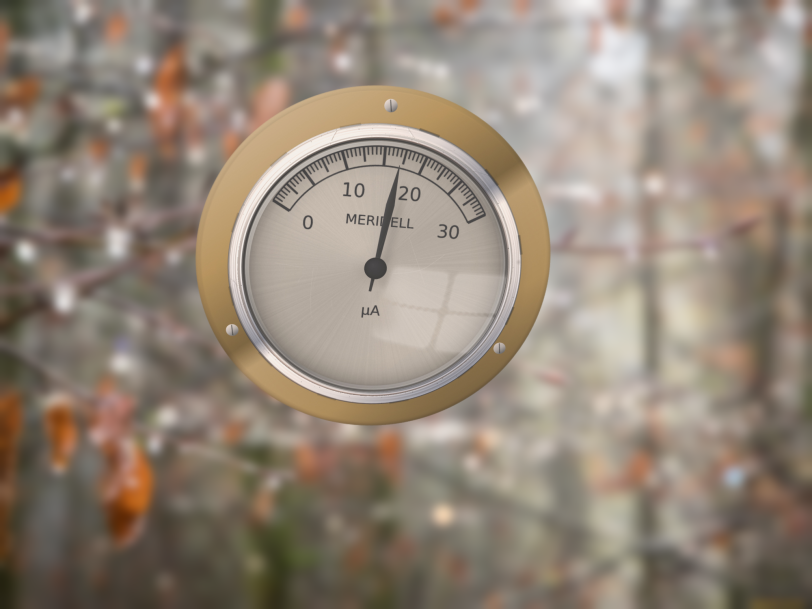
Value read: 17µA
